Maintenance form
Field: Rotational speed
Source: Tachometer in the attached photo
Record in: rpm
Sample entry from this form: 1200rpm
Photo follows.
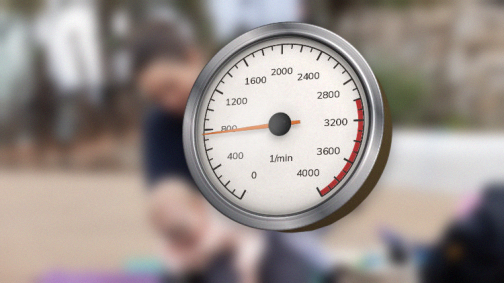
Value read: 750rpm
